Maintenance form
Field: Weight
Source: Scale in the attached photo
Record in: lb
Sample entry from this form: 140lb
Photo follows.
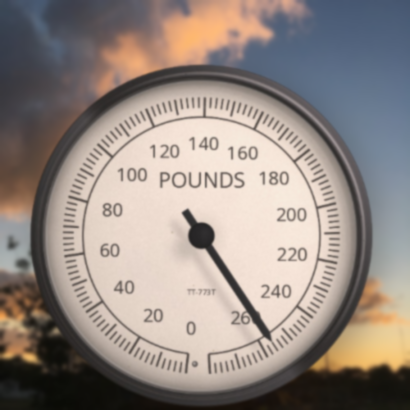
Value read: 256lb
